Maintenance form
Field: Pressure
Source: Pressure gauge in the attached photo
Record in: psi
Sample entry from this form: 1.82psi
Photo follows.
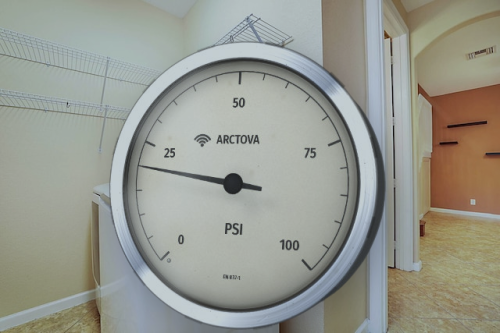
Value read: 20psi
